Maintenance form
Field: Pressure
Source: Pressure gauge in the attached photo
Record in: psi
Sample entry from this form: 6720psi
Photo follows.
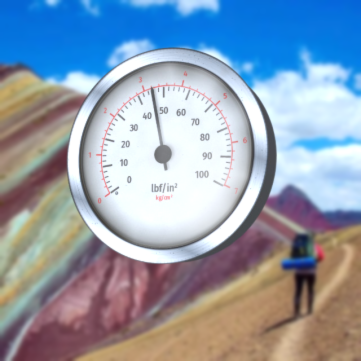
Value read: 46psi
